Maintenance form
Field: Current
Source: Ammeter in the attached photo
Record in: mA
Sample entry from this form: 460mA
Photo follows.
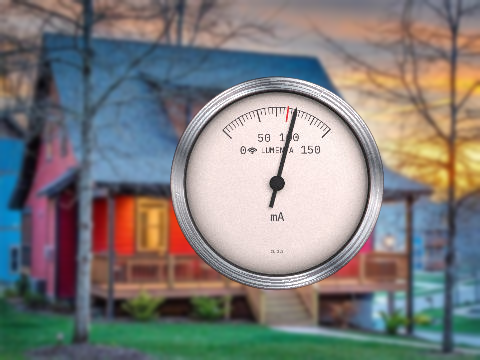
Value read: 100mA
